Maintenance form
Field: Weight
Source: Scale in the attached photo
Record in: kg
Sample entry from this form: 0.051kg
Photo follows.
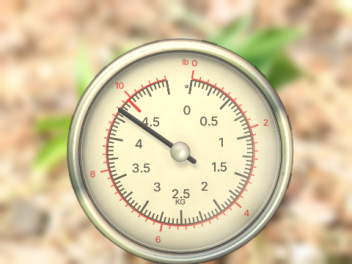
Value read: 4.35kg
